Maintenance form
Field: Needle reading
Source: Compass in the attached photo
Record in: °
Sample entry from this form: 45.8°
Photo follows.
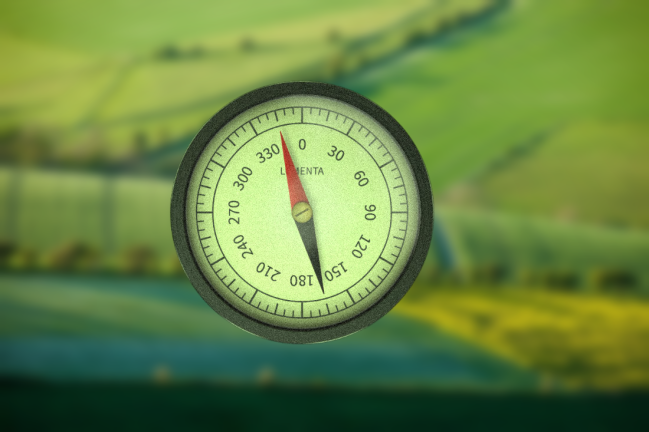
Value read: 345°
